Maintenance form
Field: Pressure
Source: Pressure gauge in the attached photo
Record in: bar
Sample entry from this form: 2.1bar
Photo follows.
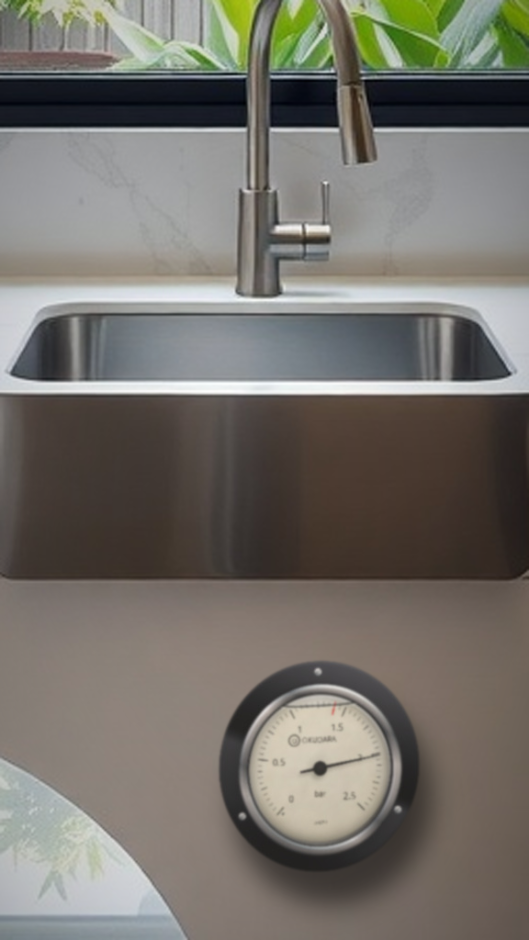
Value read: 2bar
